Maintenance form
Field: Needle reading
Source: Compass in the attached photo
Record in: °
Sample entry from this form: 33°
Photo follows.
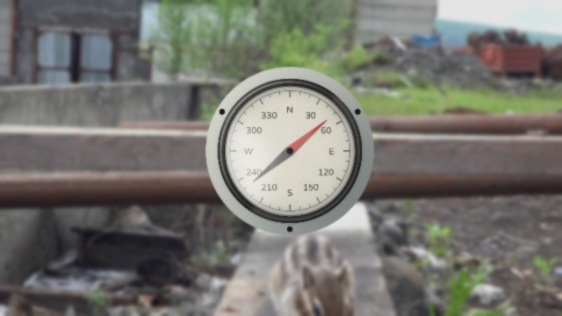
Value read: 50°
